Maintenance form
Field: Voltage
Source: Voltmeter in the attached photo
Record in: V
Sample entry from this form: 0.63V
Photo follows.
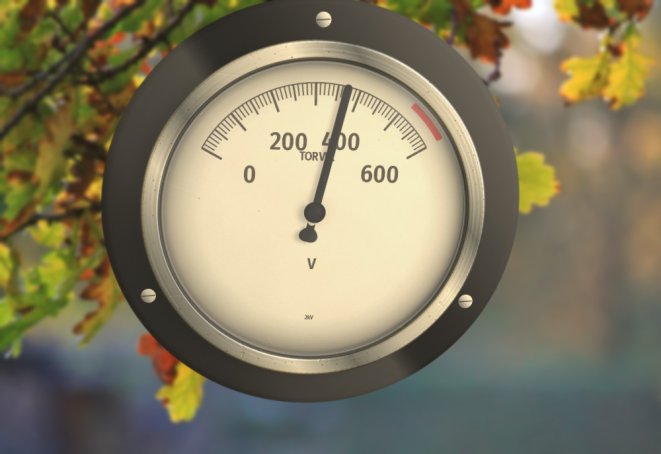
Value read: 370V
